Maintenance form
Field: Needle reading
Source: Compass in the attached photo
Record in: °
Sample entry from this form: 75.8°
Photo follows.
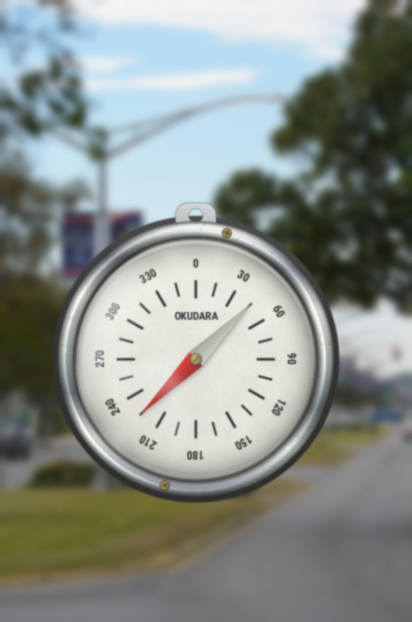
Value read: 225°
